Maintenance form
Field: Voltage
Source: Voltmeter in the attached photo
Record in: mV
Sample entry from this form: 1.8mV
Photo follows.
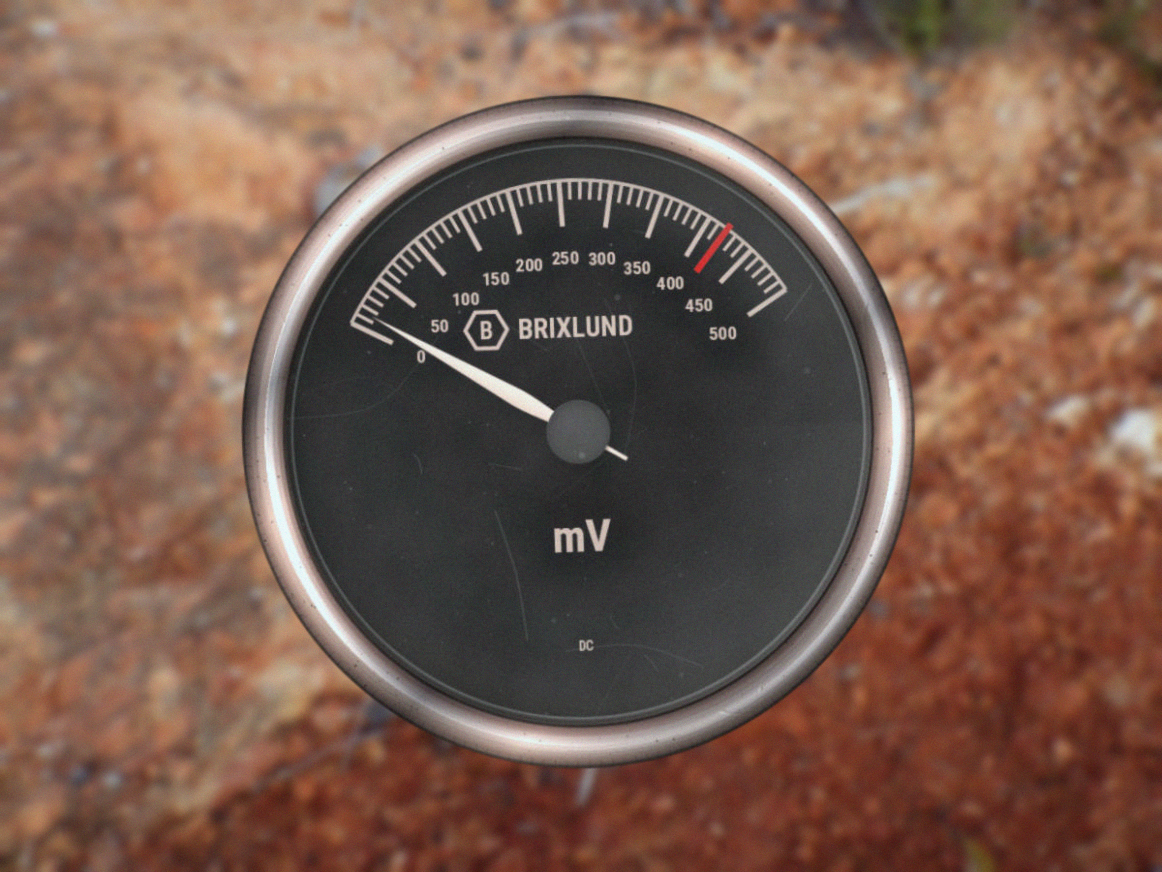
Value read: 15mV
